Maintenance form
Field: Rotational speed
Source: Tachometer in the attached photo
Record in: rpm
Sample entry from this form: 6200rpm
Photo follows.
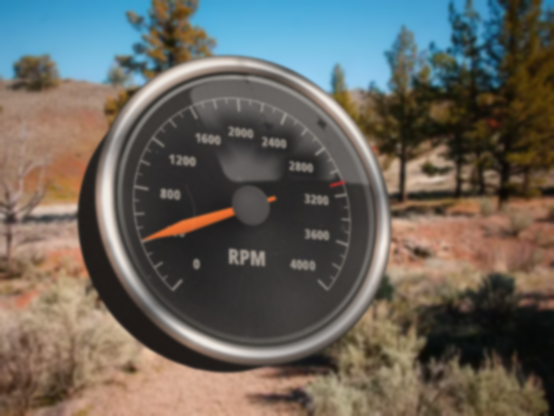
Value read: 400rpm
